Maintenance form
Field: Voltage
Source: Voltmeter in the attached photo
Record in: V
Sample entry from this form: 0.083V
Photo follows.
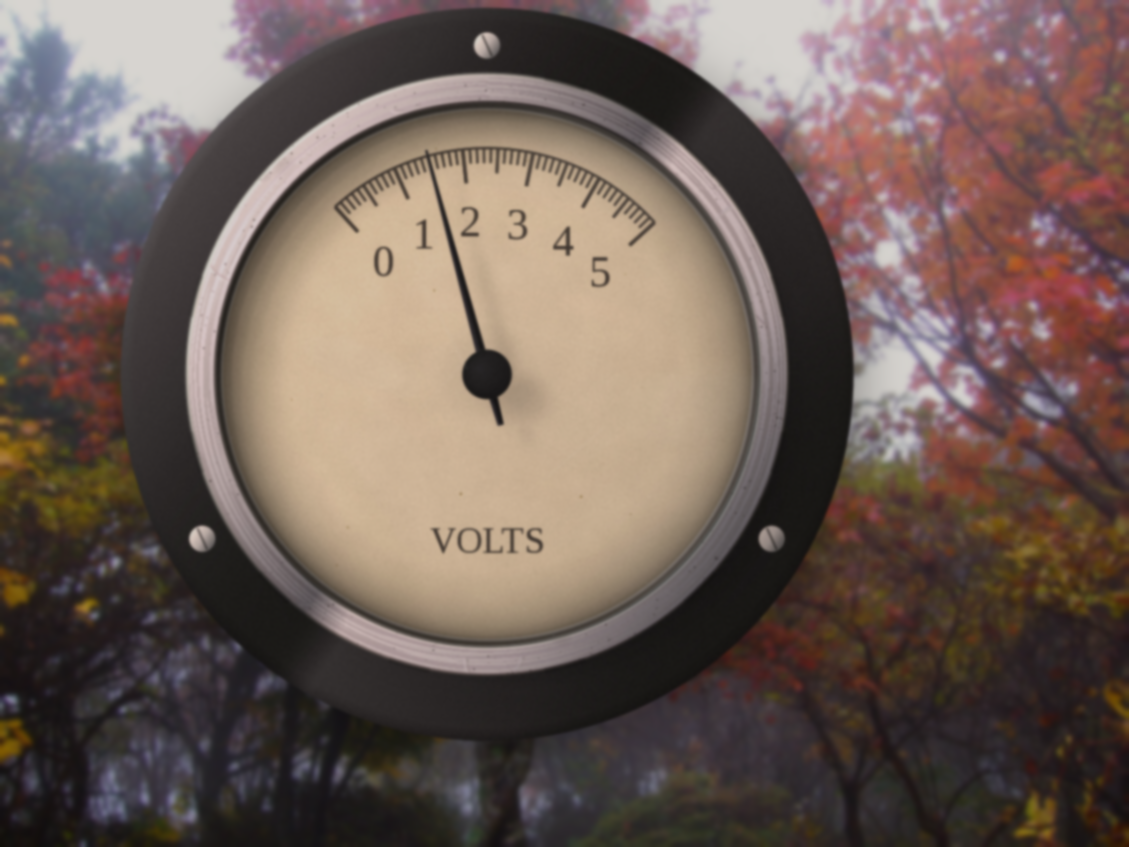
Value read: 1.5V
